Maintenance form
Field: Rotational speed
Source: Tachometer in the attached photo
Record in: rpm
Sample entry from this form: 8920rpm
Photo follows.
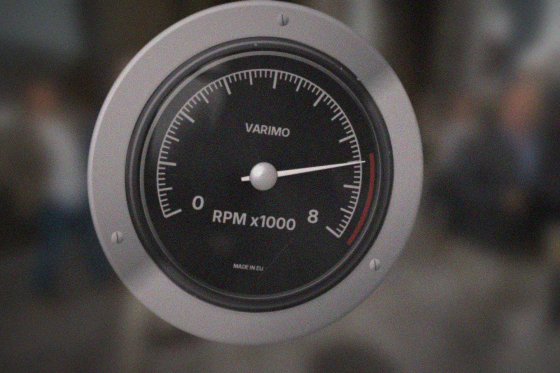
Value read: 6500rpm
